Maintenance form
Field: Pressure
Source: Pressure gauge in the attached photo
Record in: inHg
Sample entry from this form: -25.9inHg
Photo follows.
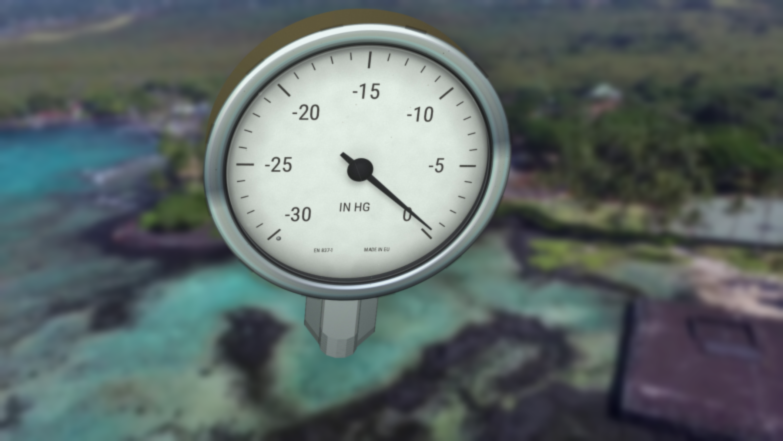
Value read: -0.5inHg
